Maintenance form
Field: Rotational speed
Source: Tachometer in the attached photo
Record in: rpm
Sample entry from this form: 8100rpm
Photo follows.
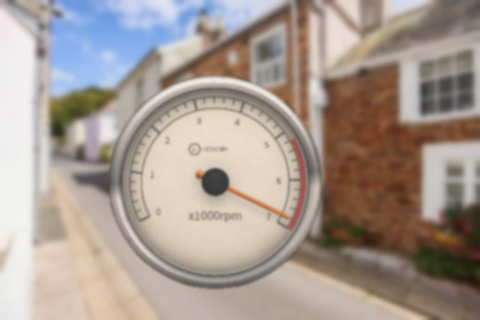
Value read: 6800rpm
